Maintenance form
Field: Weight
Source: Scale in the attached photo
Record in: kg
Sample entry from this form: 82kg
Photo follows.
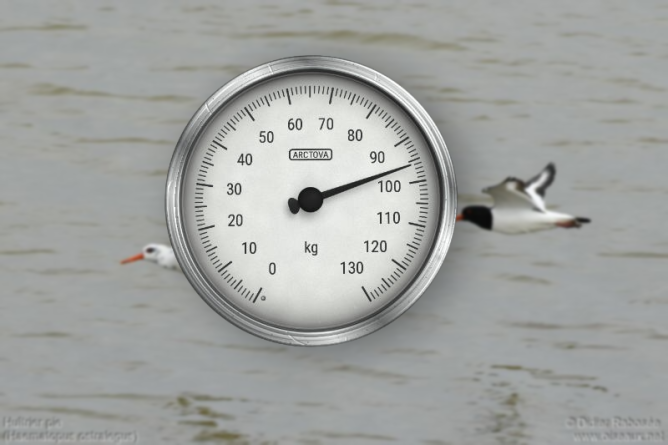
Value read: 96kg
